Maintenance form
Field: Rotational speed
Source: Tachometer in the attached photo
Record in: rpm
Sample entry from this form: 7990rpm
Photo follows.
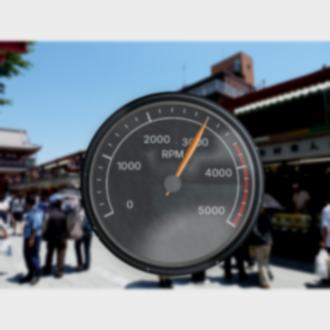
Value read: 3000rpm
